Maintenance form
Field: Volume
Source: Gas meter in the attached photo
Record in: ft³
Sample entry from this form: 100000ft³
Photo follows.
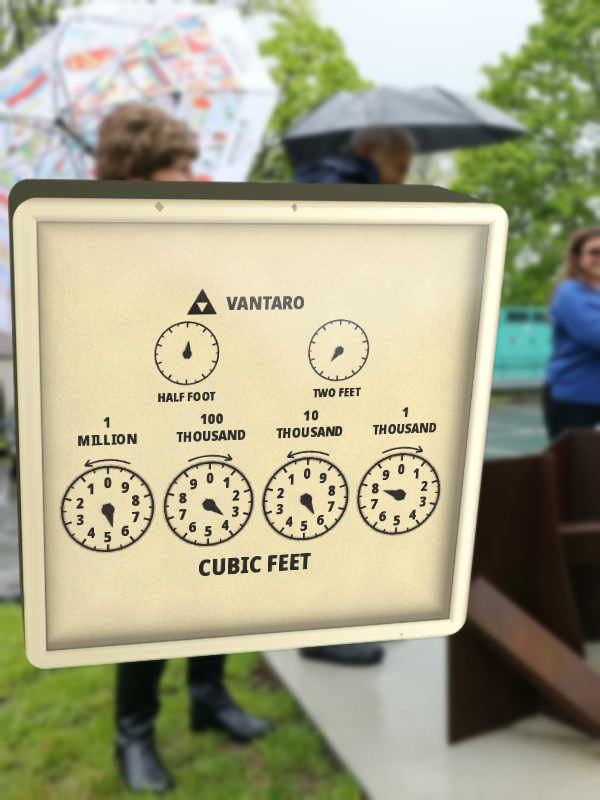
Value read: 535800ft³
